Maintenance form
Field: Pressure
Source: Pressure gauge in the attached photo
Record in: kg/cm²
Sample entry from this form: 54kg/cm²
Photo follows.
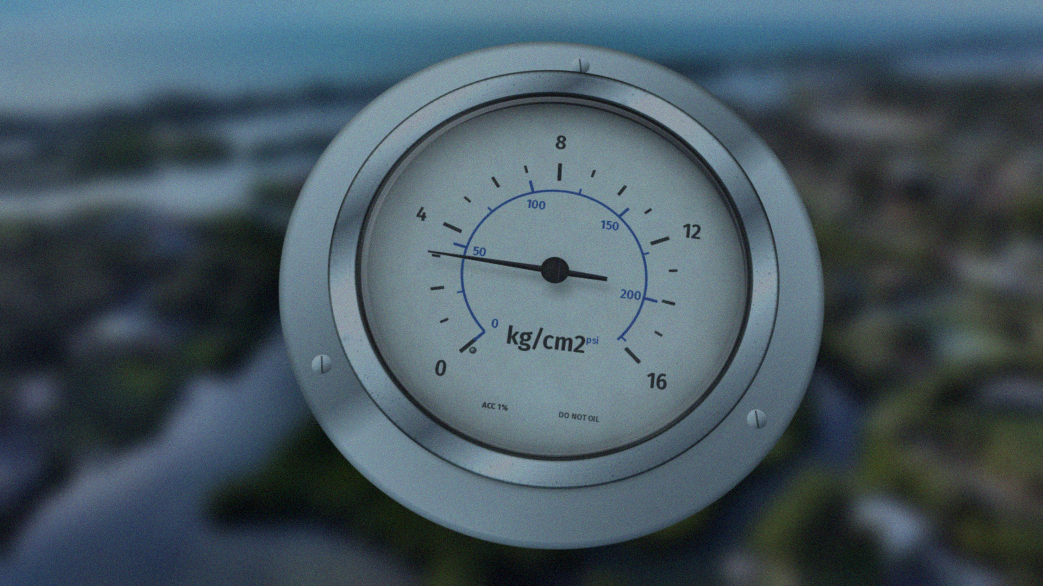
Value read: 3kg/cm²
